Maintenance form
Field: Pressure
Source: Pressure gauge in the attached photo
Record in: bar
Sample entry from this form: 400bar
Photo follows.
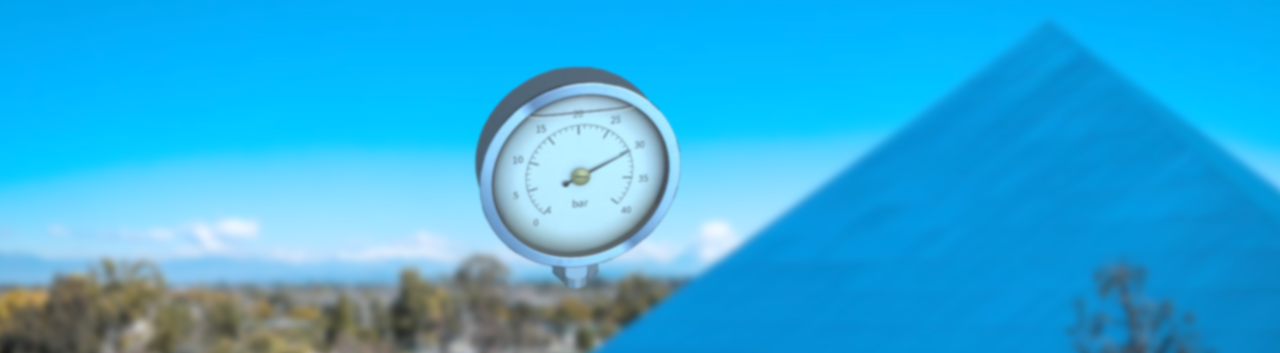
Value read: 30bar
